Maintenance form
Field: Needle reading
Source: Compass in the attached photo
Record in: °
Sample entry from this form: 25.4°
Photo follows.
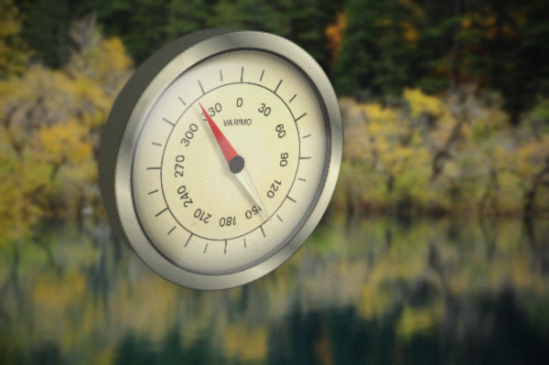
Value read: 322.5°
